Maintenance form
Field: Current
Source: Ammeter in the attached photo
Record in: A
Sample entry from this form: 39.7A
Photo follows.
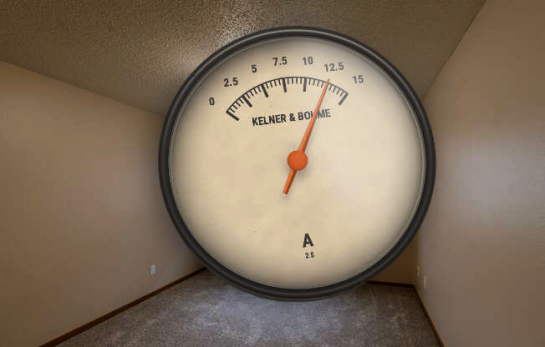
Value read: 12.5A
